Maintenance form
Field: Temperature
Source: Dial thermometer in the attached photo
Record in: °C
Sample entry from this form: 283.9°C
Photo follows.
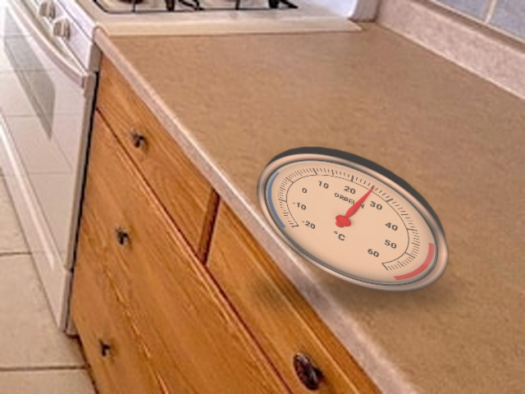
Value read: 25°C
